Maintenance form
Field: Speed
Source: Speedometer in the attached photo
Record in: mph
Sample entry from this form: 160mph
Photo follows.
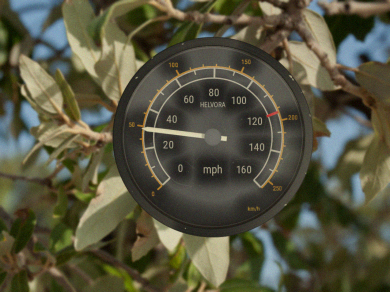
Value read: 30mph
